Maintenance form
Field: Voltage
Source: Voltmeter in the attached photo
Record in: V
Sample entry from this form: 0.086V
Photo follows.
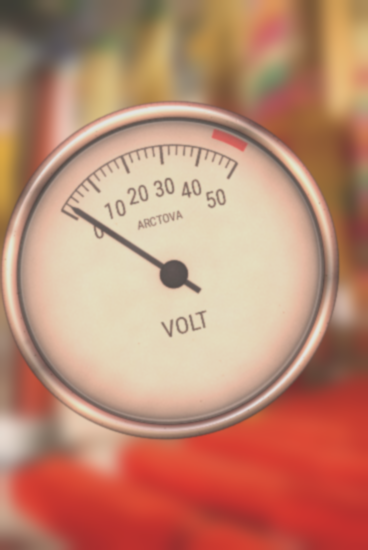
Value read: 2V
